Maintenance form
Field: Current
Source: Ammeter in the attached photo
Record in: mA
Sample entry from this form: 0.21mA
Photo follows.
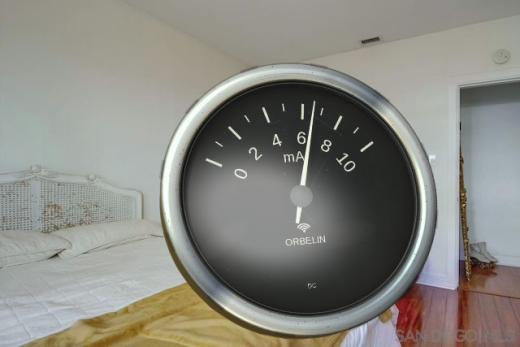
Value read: 6.5mA
